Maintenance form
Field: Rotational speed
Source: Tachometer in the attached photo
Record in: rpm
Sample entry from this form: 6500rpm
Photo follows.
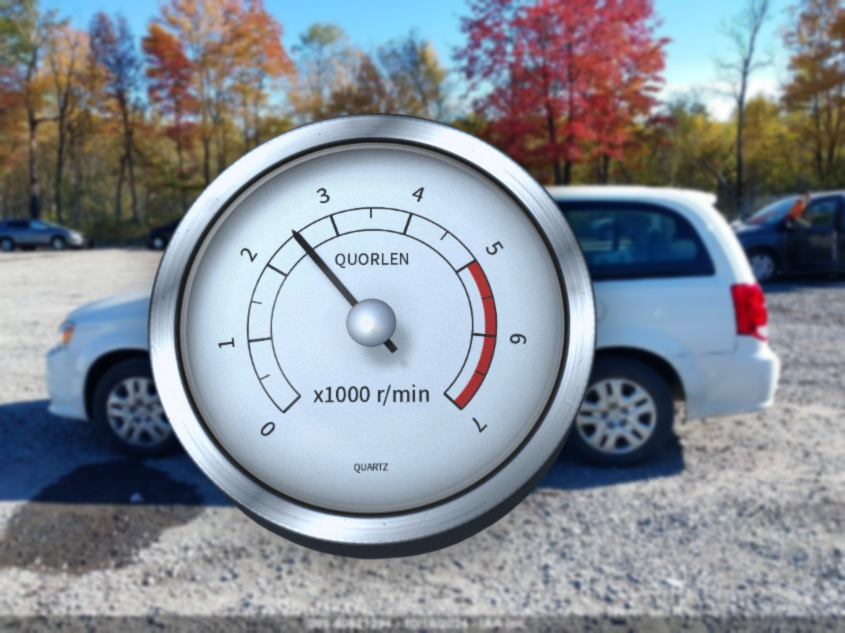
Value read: 2500rpm
